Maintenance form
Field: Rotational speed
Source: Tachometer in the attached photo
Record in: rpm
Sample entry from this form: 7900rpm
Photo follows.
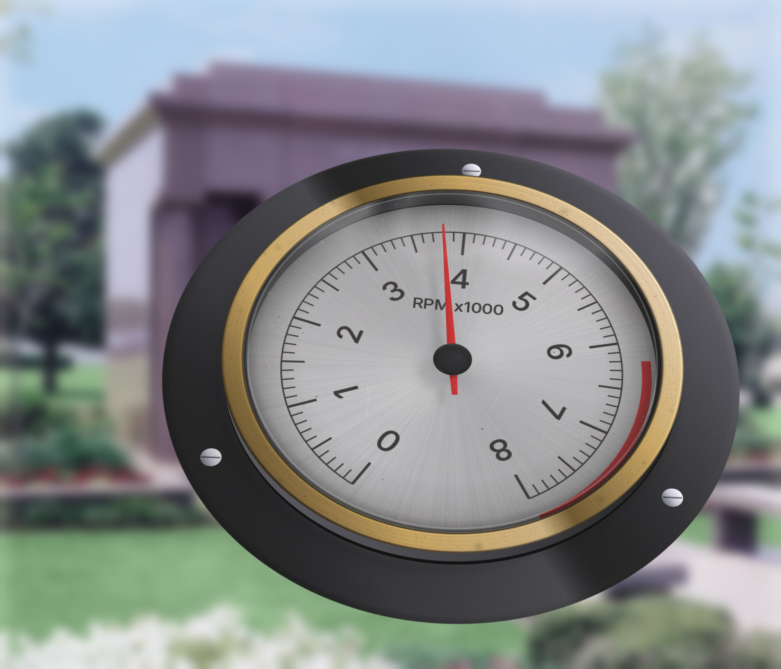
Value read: 3800rpm
